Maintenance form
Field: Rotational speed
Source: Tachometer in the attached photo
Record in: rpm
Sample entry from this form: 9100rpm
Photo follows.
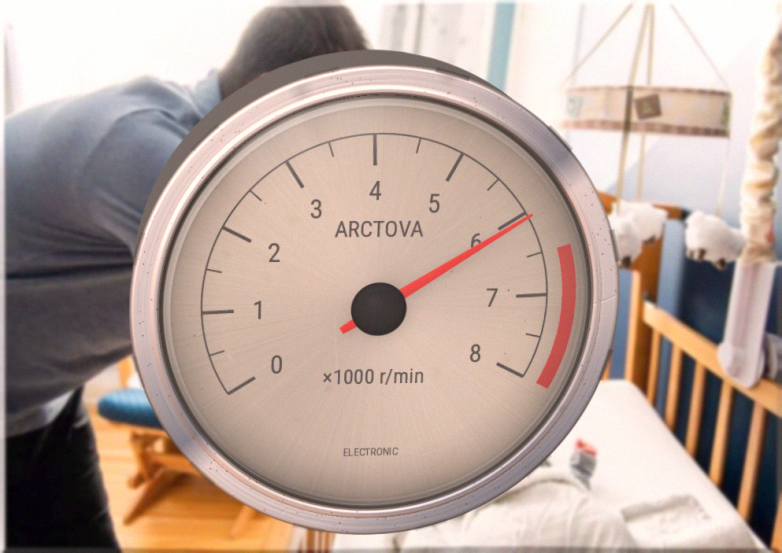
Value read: 6000rpm
